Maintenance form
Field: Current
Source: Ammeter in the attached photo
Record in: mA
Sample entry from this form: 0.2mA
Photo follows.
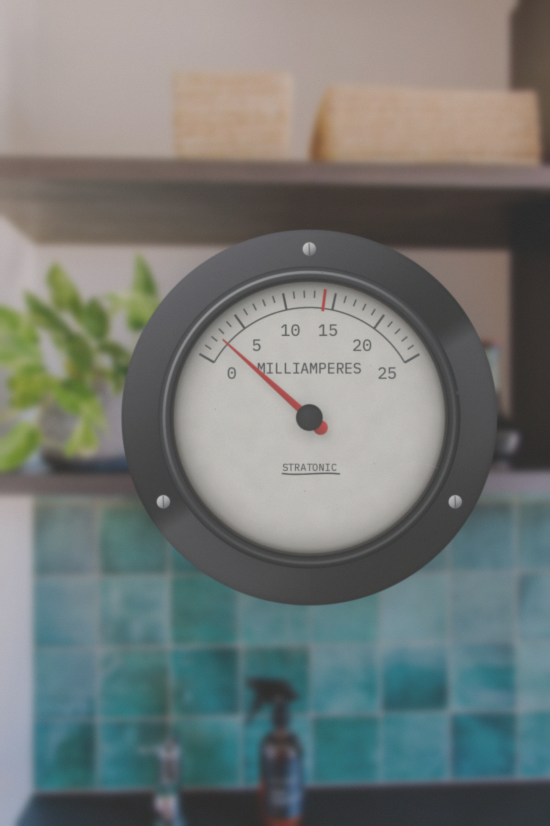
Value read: 2.5mA
